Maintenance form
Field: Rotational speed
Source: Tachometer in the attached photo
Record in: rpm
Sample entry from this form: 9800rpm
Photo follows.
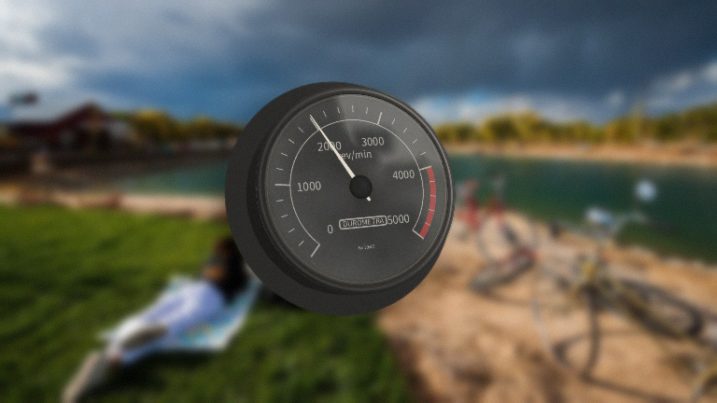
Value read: 2000rpm
